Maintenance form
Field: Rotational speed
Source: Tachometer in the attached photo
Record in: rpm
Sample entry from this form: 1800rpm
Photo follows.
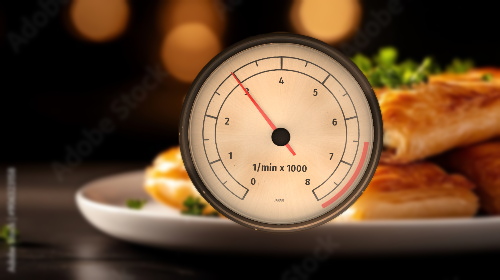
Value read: 3000rpm
